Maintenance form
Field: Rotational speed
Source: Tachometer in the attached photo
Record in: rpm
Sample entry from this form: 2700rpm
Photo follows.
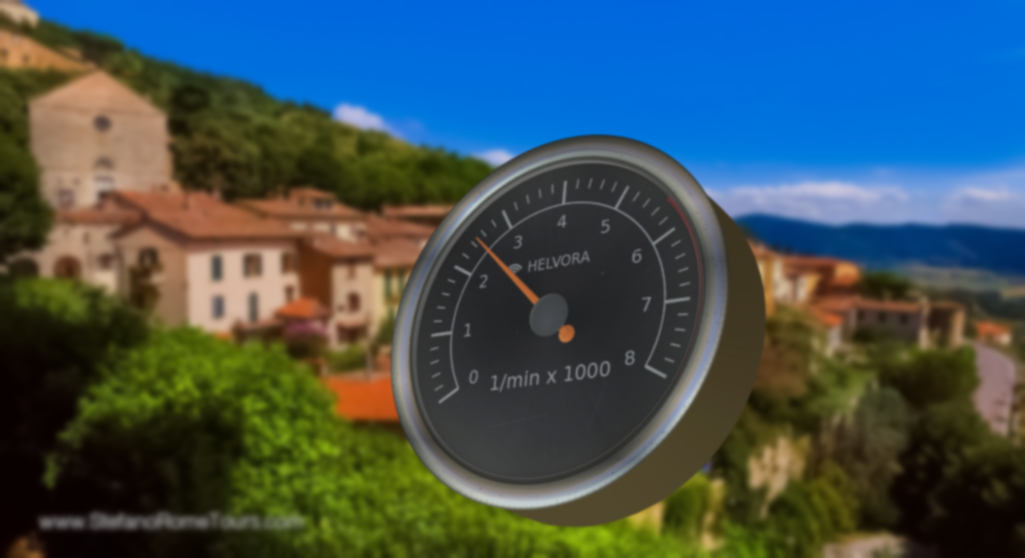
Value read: 2500rpm
